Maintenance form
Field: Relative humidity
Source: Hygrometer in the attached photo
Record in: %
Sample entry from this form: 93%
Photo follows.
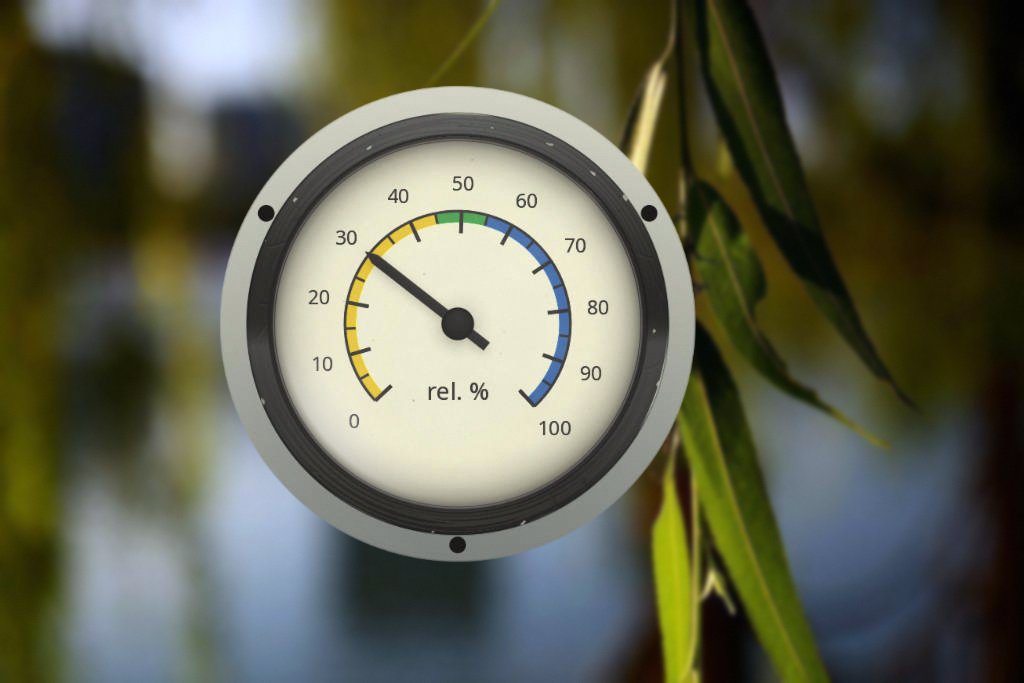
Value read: 30%
